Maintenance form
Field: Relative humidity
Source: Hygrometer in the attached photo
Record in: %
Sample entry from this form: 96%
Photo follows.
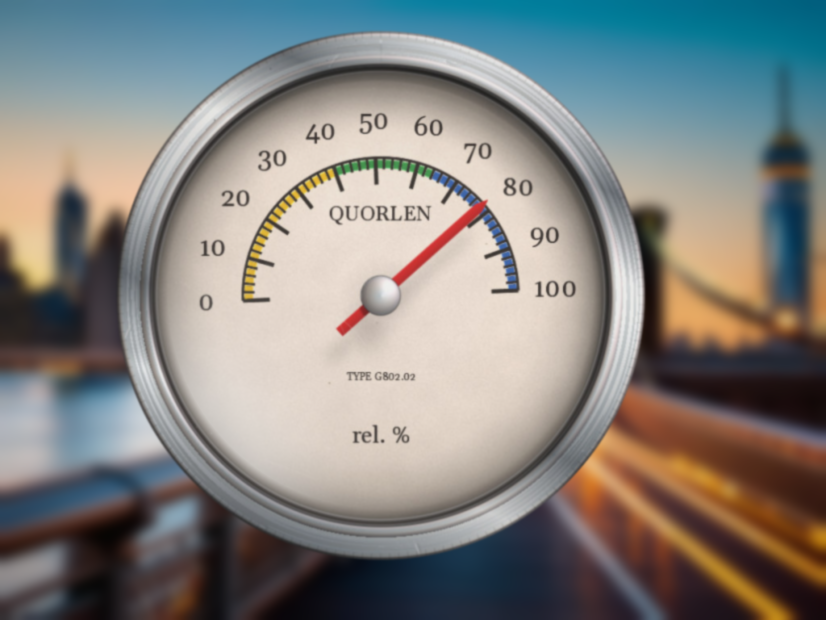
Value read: 78%
